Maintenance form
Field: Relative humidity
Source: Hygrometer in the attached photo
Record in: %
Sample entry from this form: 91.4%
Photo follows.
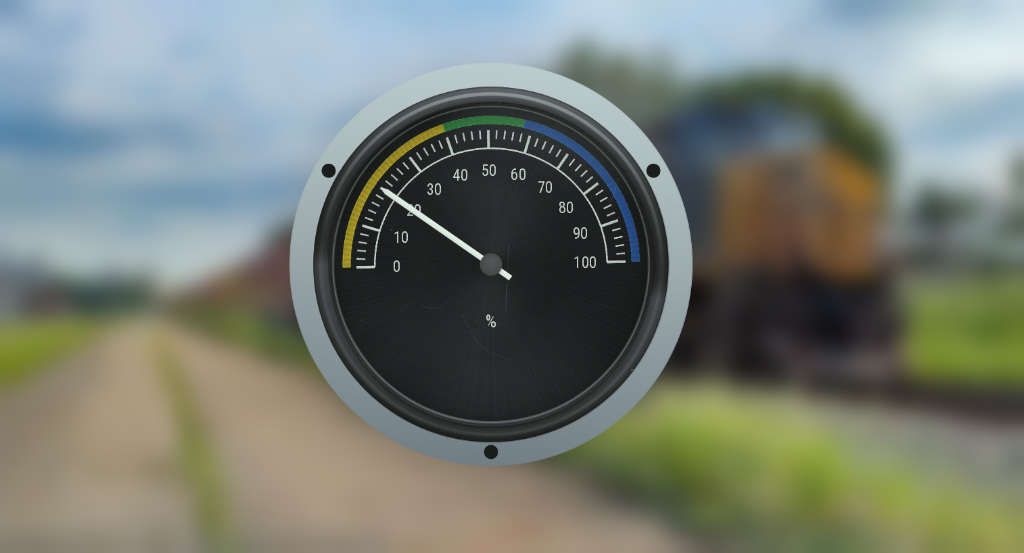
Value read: 20%
